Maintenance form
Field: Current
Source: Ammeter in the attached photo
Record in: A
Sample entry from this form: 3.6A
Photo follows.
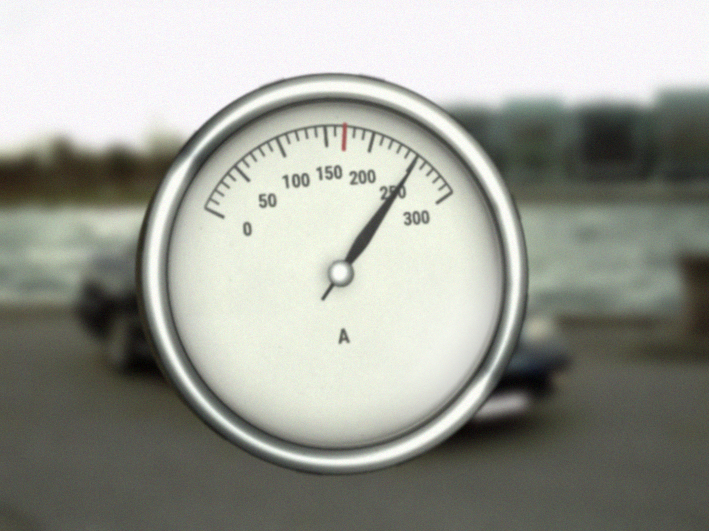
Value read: 250A
